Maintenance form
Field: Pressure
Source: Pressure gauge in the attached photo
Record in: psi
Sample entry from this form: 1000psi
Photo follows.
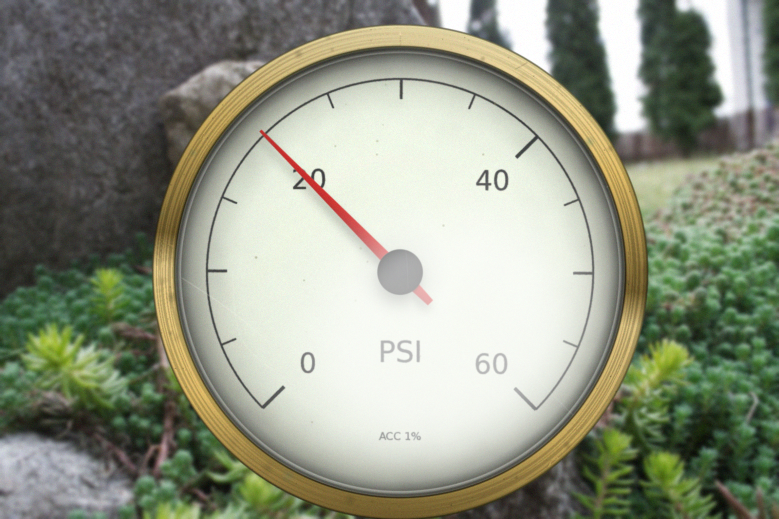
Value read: 20psi
